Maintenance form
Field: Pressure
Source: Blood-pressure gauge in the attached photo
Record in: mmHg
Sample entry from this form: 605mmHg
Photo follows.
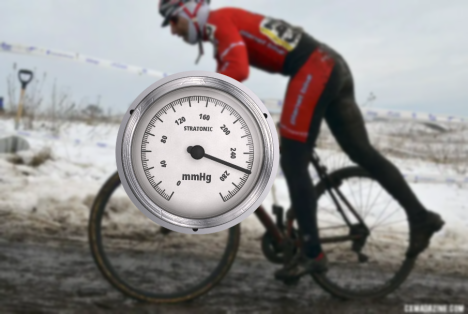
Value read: 260mmHg
